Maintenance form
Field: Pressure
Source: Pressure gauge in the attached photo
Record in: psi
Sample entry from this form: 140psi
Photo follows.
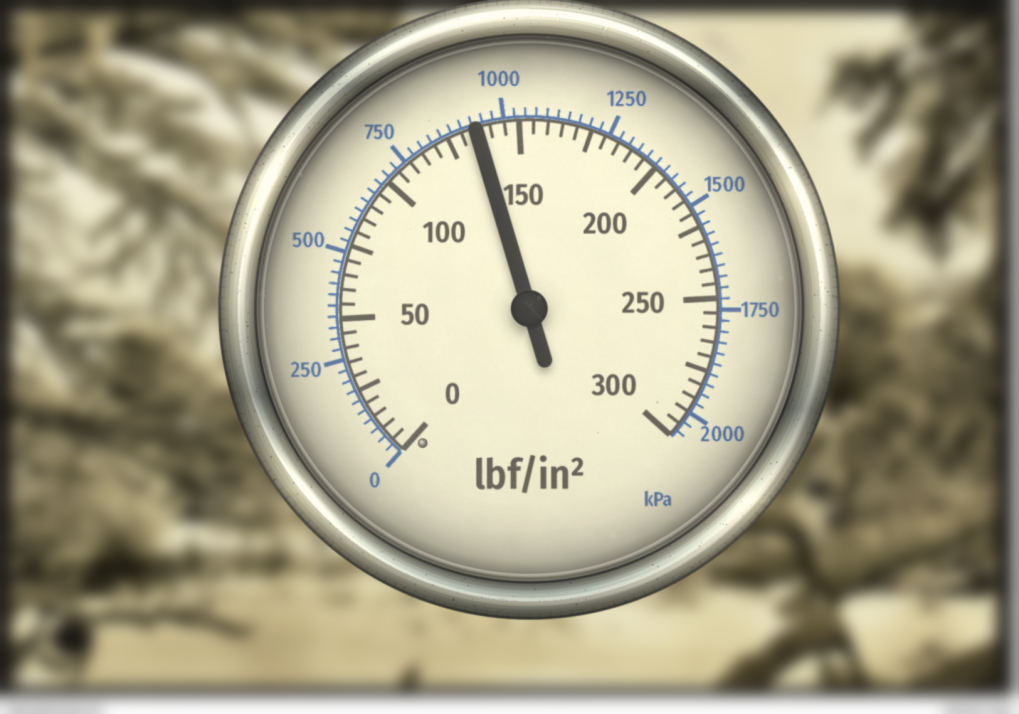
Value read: 135psi
